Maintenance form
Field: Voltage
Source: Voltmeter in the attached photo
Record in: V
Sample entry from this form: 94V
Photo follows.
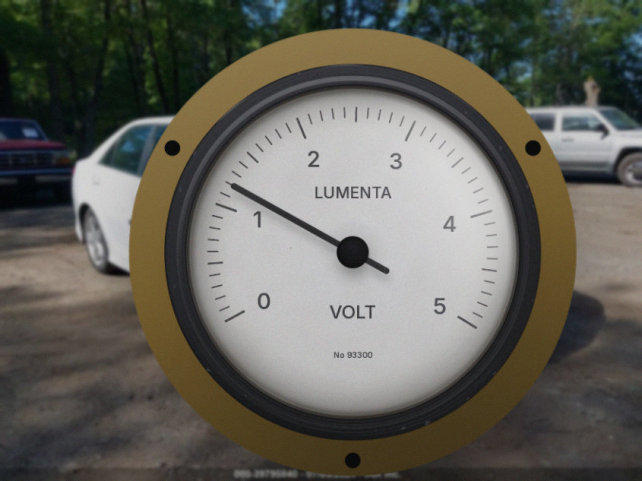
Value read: 1.2V
